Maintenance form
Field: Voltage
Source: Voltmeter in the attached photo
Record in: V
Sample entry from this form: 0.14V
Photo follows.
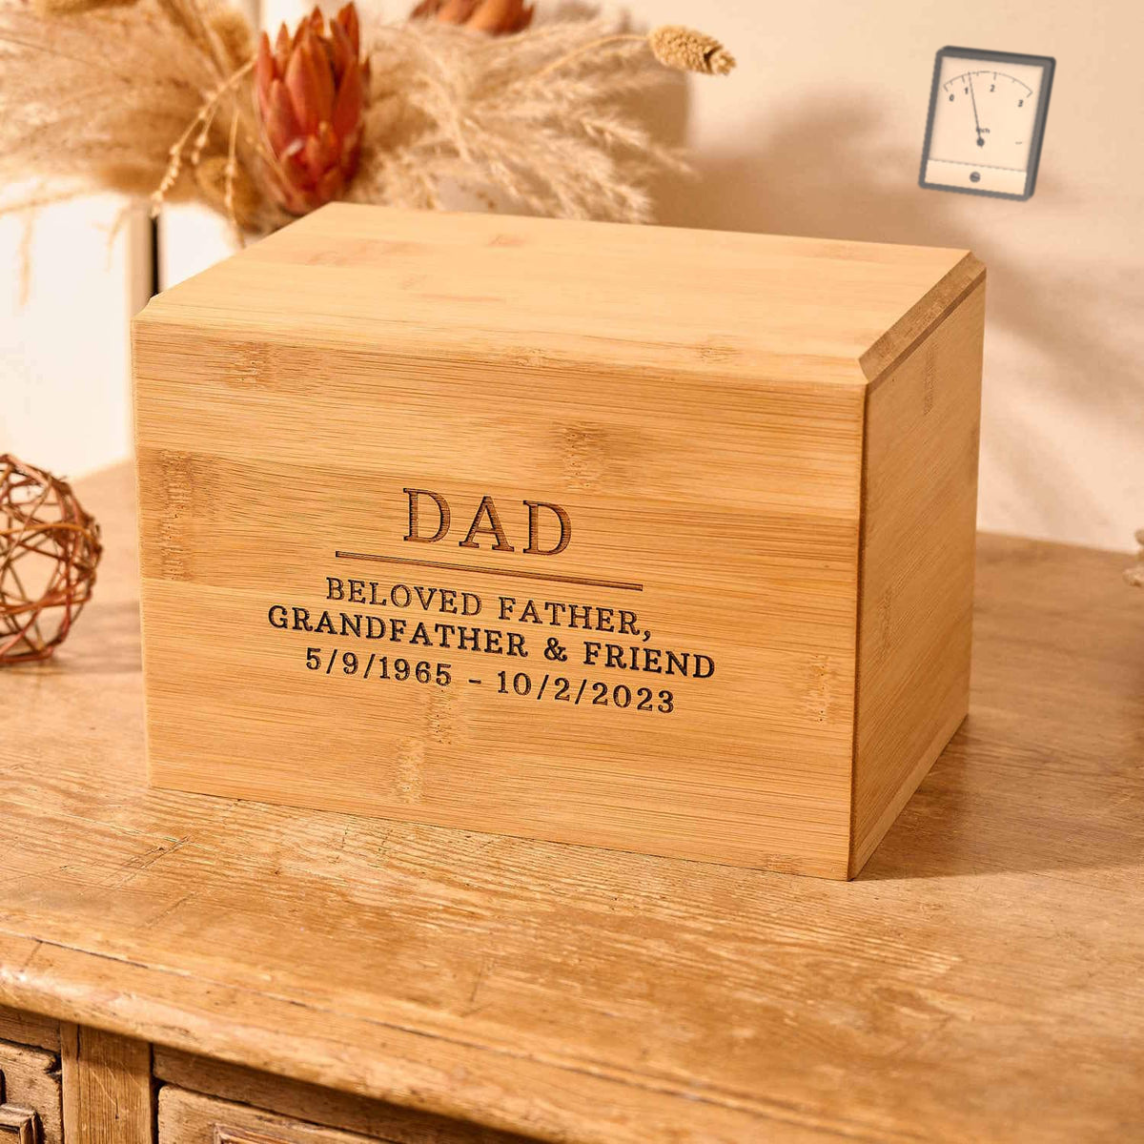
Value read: 1.25V
